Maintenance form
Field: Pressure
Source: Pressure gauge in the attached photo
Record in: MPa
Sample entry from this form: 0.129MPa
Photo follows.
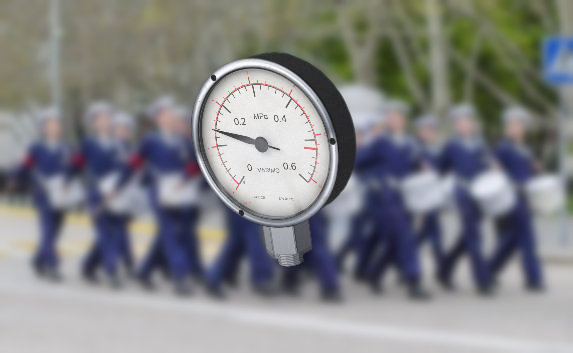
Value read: 0.14MPa
